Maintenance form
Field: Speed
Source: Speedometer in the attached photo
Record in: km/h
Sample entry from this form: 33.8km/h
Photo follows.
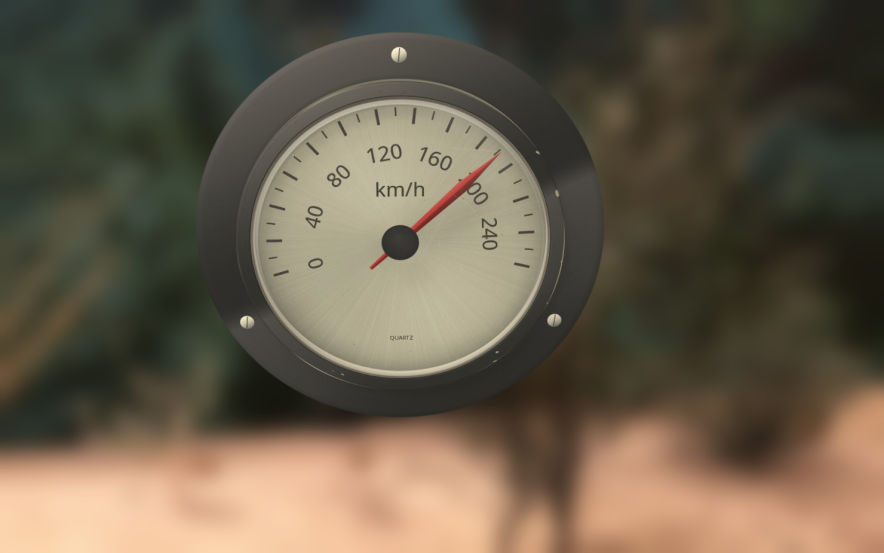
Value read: 190km/h
